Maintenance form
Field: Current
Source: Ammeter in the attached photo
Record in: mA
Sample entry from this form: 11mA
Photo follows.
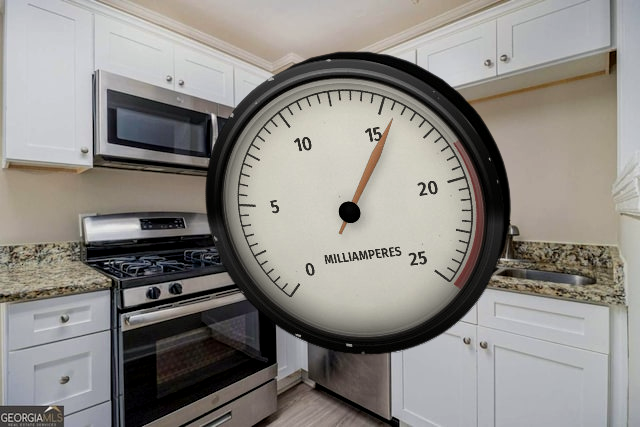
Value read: 15.75mA
